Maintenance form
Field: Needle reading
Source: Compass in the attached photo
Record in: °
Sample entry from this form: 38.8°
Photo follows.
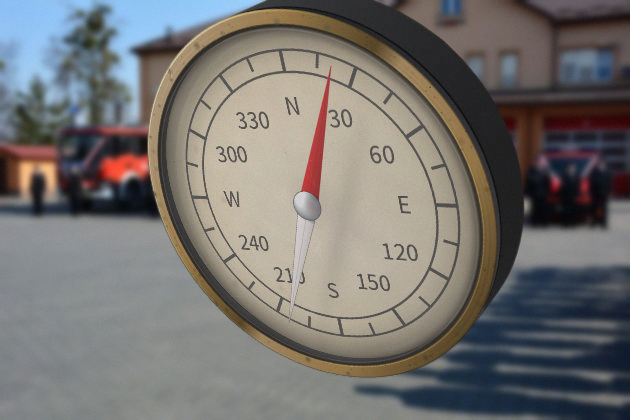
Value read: 22.5°
